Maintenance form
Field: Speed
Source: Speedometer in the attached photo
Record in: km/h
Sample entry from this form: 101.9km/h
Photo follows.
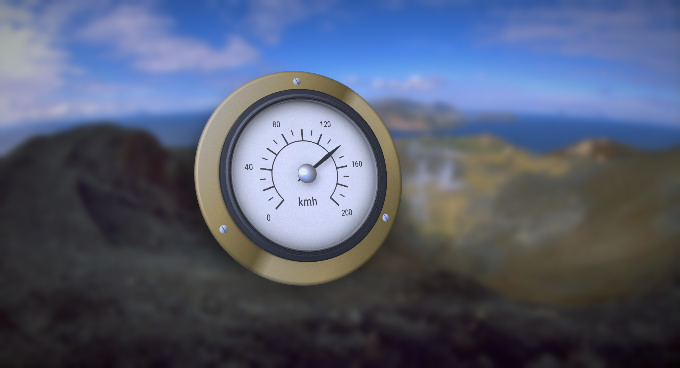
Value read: 140km/h
